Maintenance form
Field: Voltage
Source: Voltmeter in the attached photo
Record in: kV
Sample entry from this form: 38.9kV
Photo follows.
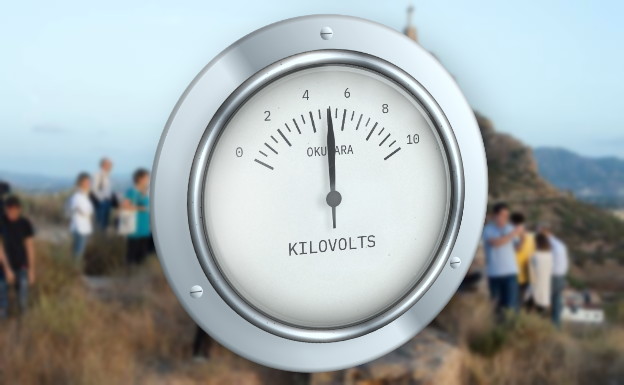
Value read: 5kV
